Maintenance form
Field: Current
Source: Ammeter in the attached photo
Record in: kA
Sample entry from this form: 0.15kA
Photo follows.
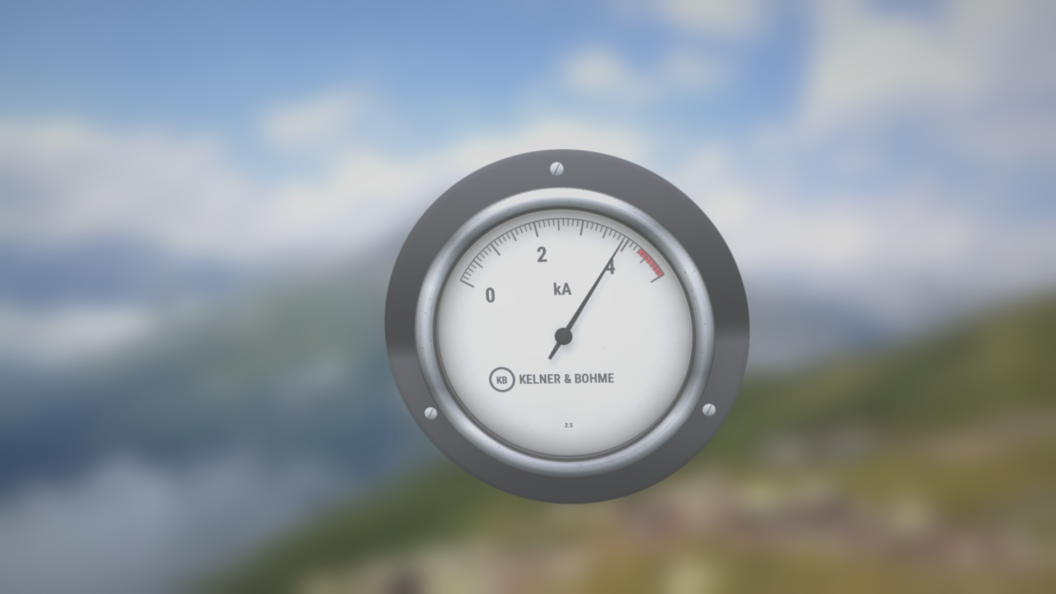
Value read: 3.9kA
